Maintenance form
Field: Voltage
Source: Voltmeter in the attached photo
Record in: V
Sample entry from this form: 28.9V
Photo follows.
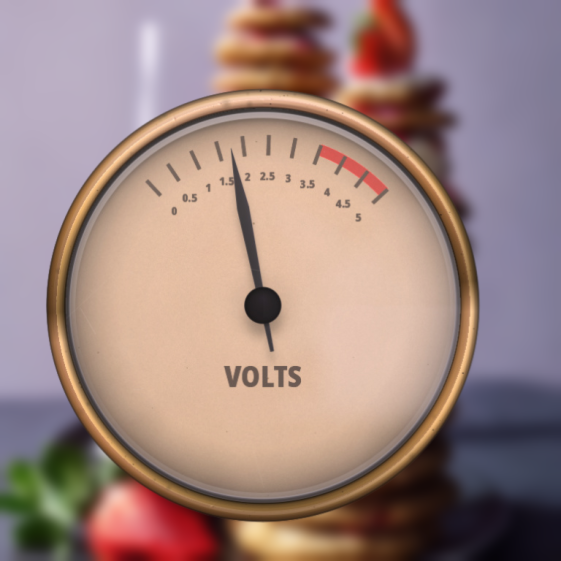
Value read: 1.75V
